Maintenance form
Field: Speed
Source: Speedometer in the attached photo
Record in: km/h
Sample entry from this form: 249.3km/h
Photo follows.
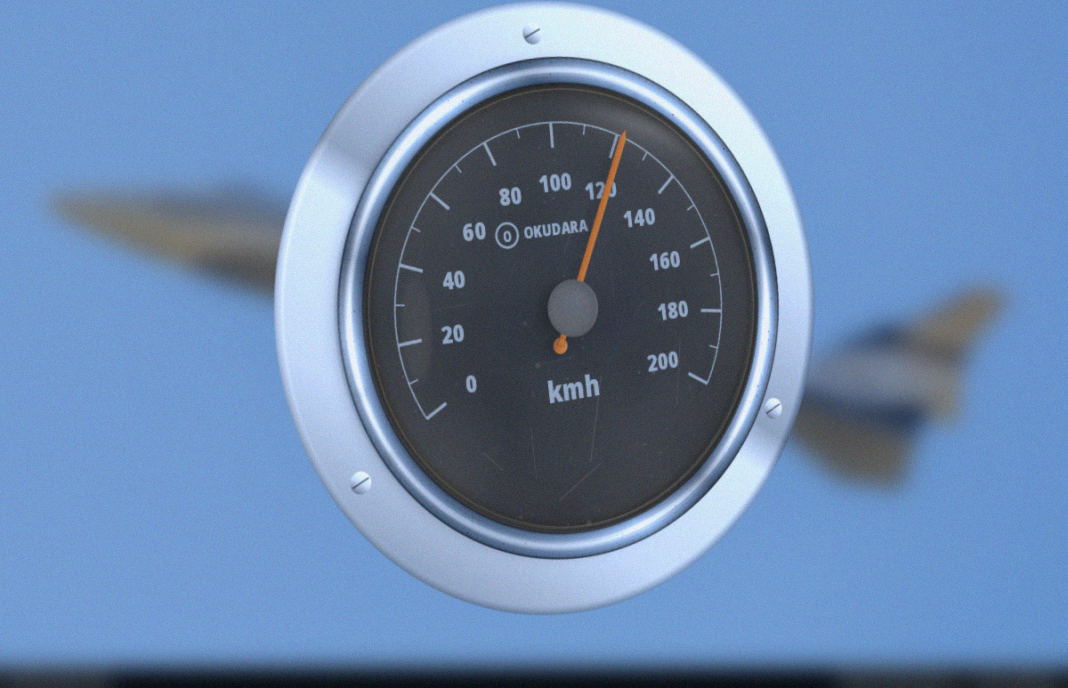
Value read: 120km/h
